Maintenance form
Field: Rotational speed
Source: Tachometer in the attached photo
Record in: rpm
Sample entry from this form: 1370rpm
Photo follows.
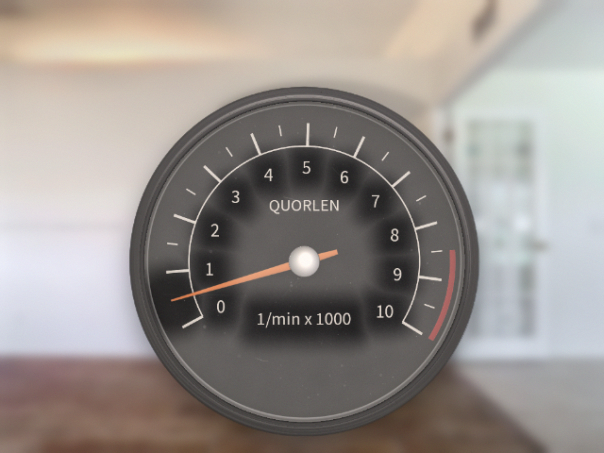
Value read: 500rpm
